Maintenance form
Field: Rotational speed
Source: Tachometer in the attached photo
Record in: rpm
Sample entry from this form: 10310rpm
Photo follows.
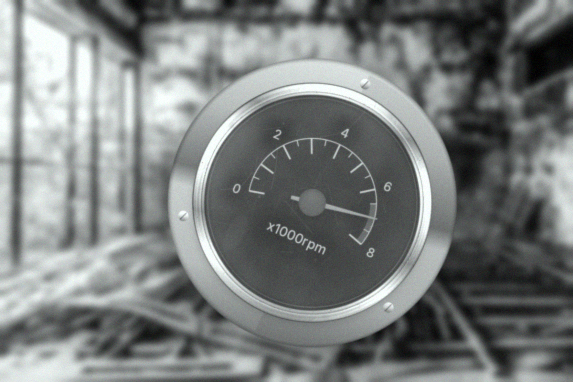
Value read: 7000rpm
